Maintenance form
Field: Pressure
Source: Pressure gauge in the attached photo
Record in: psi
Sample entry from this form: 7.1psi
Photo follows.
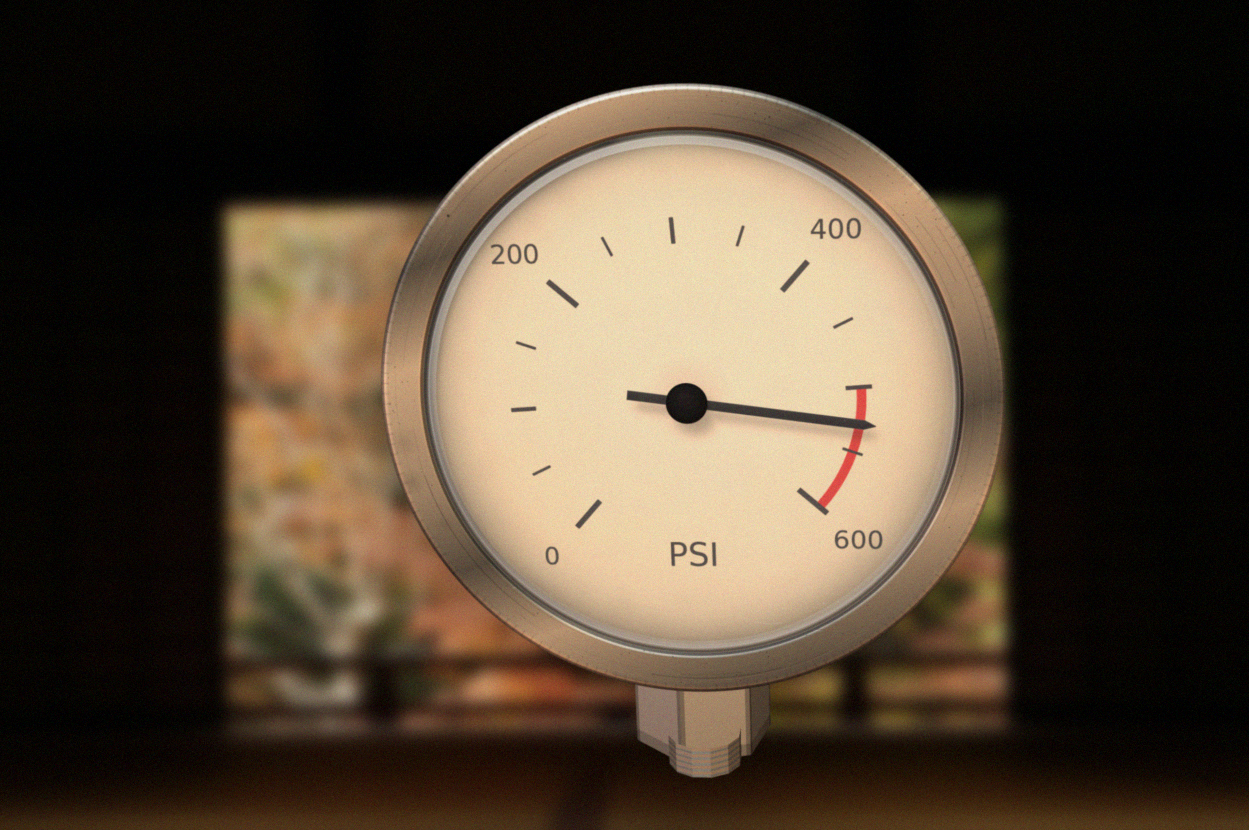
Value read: 525psi
